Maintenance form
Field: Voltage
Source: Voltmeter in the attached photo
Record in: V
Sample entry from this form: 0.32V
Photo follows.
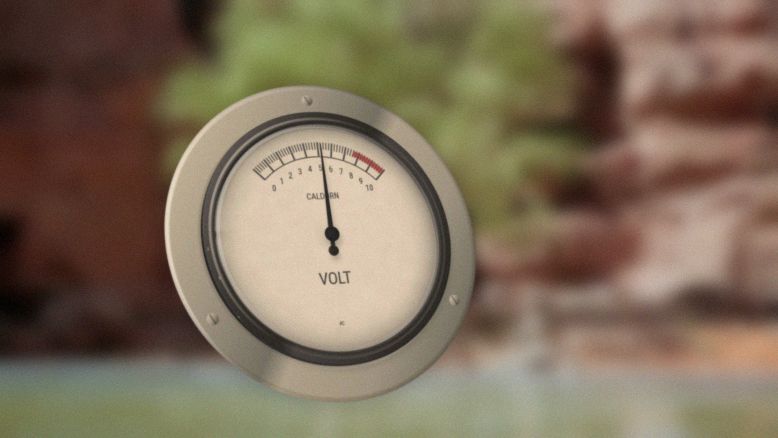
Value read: 5V
